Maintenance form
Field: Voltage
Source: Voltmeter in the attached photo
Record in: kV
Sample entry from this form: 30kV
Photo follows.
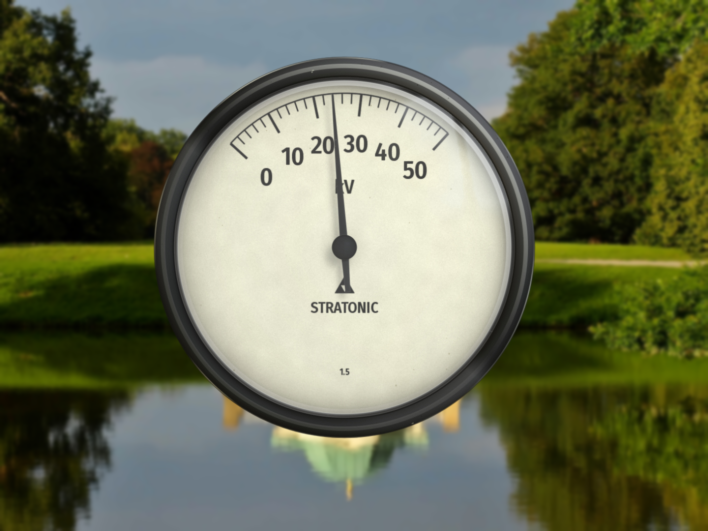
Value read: 24kV
